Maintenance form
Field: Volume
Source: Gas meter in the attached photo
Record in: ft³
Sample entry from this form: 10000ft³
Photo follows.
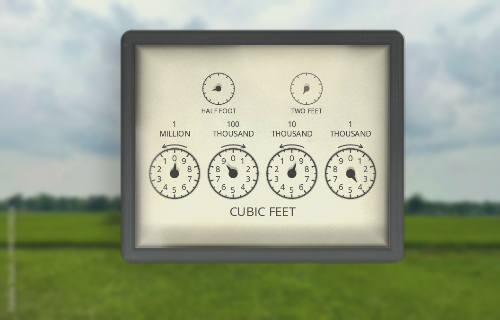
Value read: 989400ft³
